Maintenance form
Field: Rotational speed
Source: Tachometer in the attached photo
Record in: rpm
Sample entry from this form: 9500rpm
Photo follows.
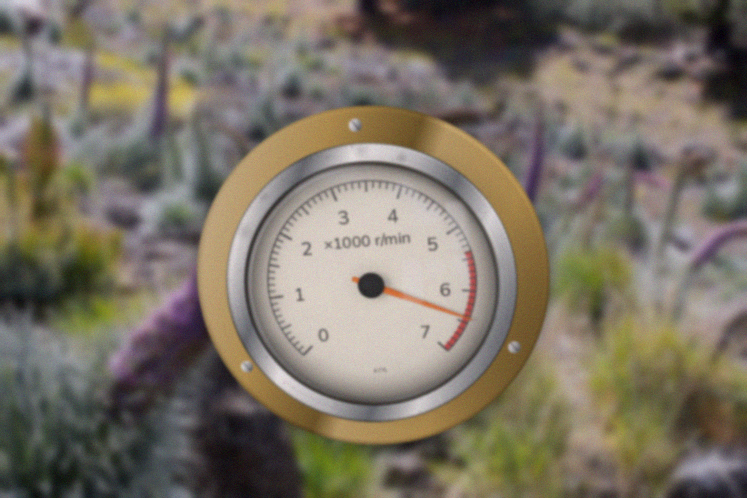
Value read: 6400rpm
